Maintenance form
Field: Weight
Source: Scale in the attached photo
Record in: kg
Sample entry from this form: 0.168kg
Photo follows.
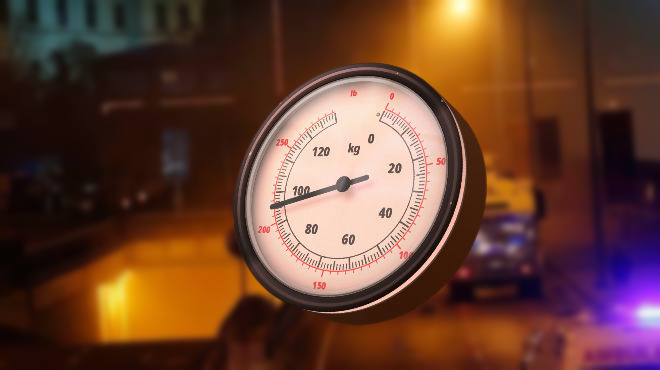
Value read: 95kg
